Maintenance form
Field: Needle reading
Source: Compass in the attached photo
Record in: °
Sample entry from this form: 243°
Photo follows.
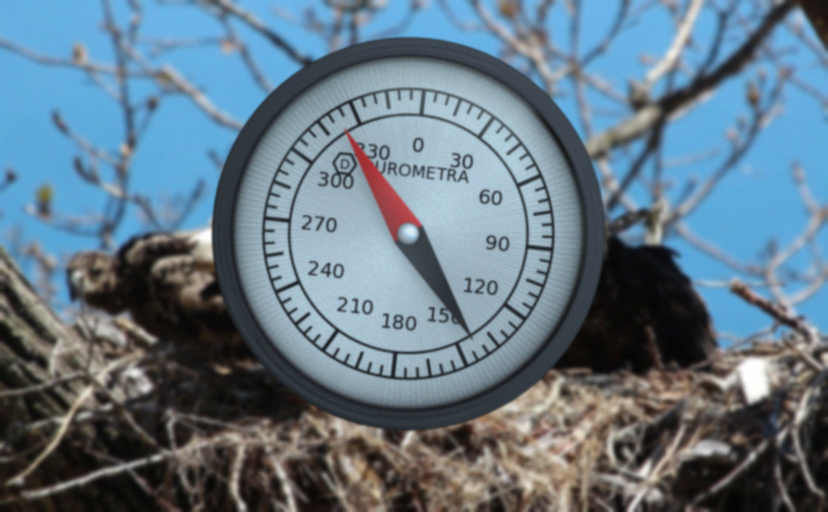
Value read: 322.5°
